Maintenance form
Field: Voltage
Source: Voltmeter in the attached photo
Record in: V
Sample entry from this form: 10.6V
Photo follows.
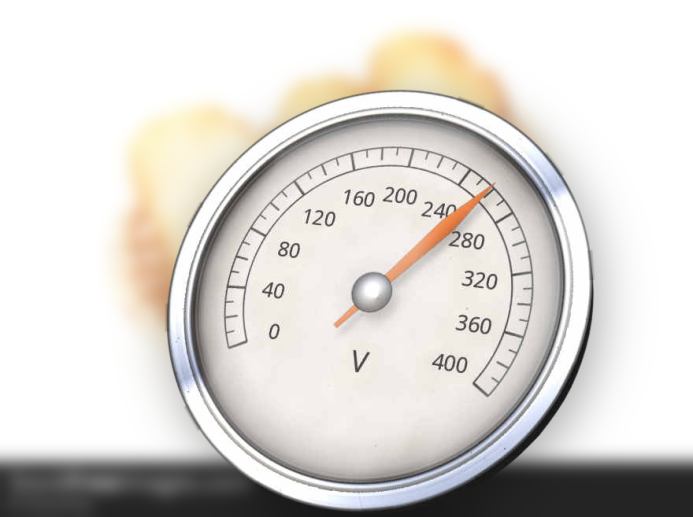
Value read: 260V
